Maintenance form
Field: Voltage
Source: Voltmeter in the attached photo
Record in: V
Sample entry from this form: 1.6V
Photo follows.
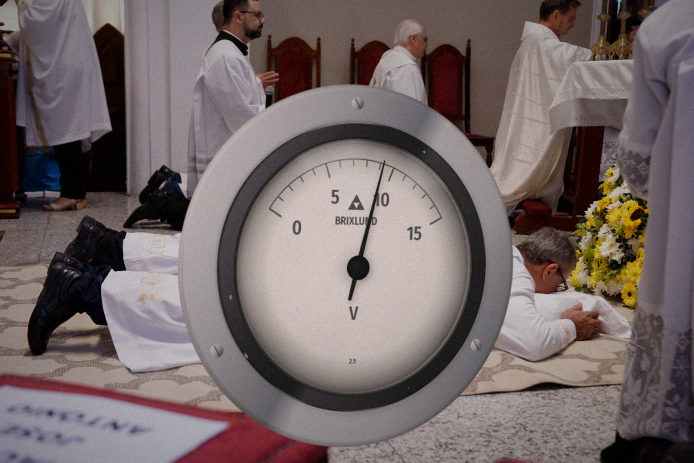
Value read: 9V
